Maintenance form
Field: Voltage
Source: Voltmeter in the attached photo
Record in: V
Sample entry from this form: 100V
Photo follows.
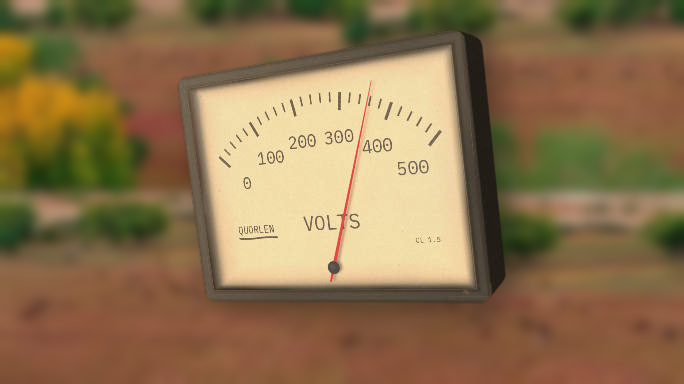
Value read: 360V
